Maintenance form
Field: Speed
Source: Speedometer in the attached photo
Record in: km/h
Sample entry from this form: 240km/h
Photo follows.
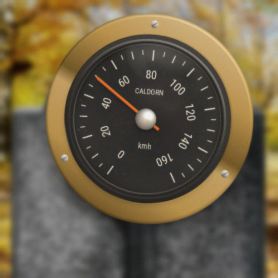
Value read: 50km/h
